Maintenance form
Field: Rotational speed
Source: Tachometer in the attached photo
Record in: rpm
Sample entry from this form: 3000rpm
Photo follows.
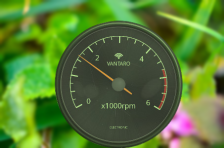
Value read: 1625rpm
